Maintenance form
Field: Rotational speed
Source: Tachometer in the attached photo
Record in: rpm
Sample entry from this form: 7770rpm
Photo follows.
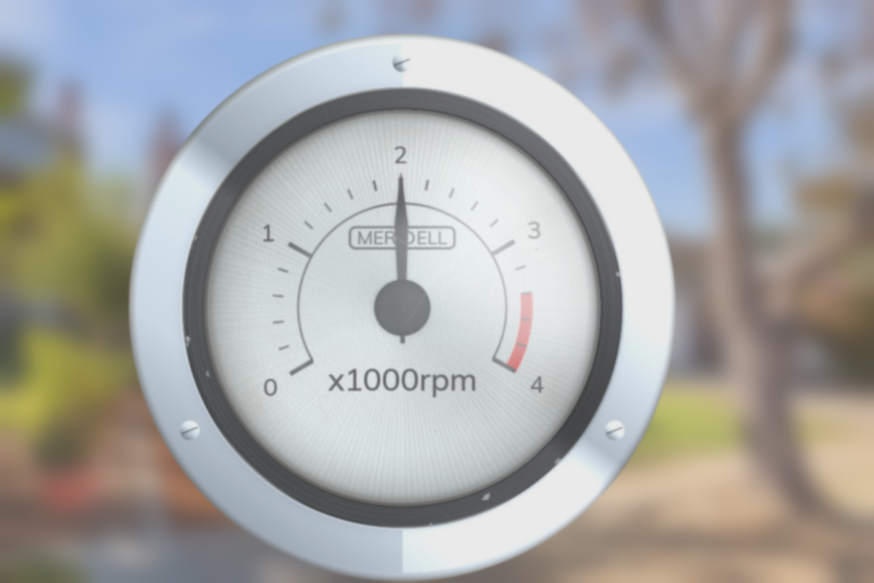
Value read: 2000rpm
